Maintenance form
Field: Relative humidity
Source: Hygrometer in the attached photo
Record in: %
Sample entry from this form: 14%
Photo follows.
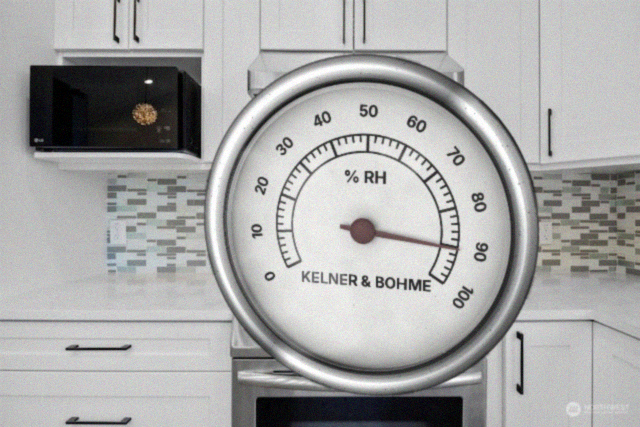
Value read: 90%
